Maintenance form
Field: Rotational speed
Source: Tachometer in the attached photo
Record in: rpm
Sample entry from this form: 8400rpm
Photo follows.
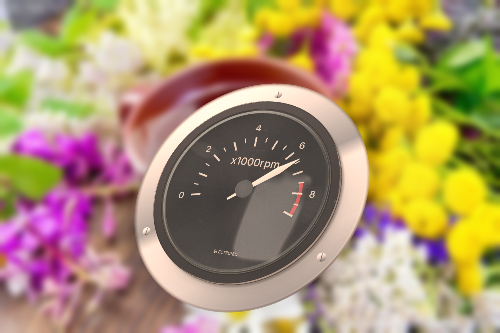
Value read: 6500rpm
